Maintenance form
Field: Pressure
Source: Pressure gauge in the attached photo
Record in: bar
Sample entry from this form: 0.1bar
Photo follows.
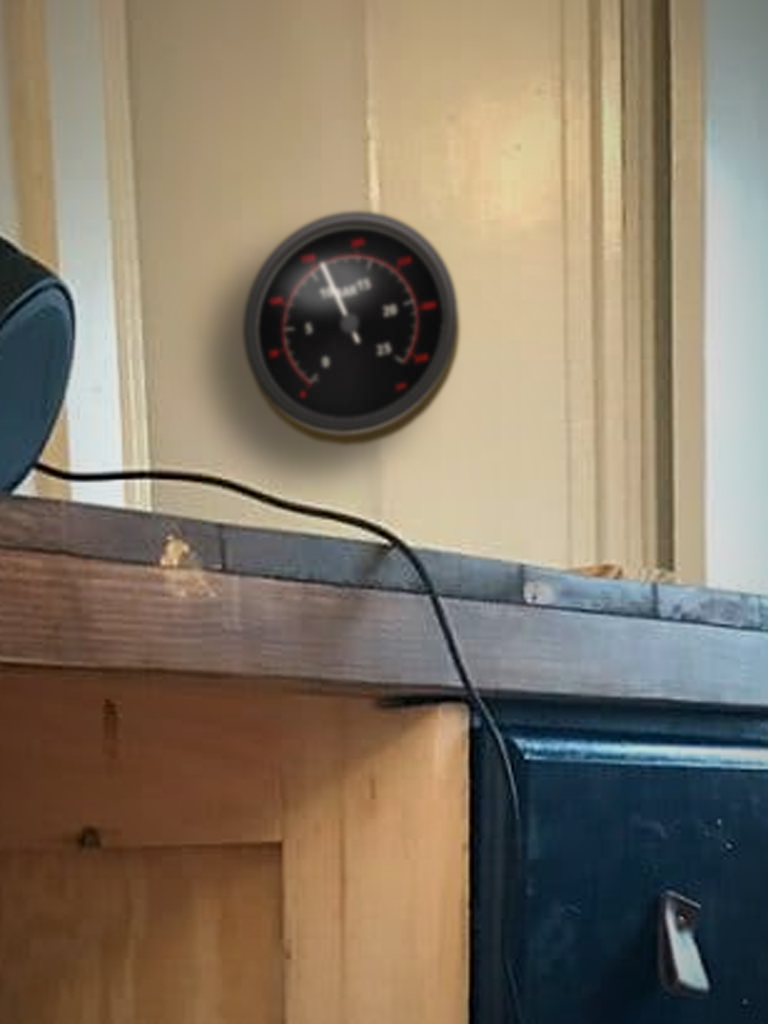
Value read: 11bar
